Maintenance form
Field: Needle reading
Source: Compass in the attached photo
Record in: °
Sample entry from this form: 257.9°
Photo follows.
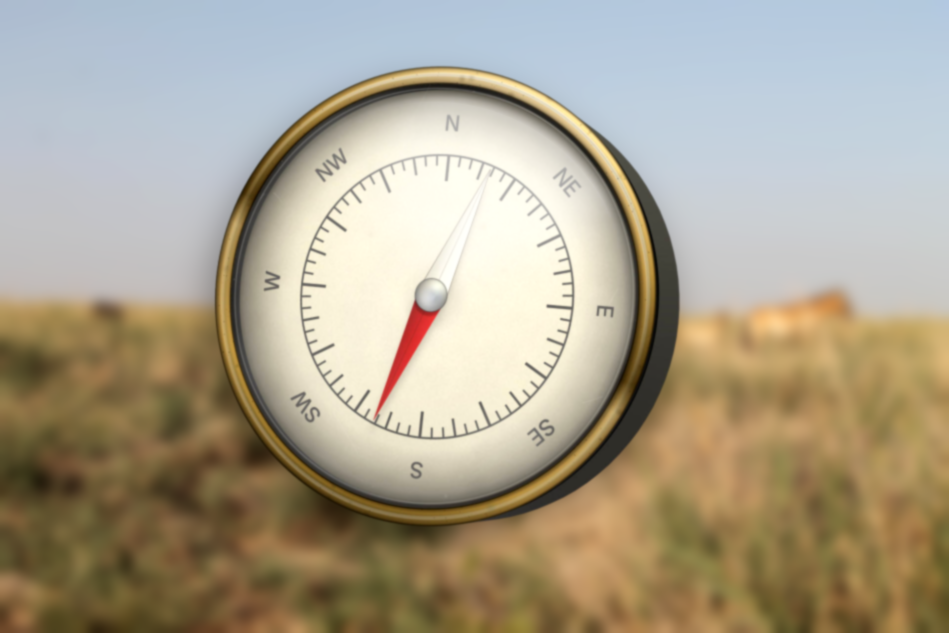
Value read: 200°
